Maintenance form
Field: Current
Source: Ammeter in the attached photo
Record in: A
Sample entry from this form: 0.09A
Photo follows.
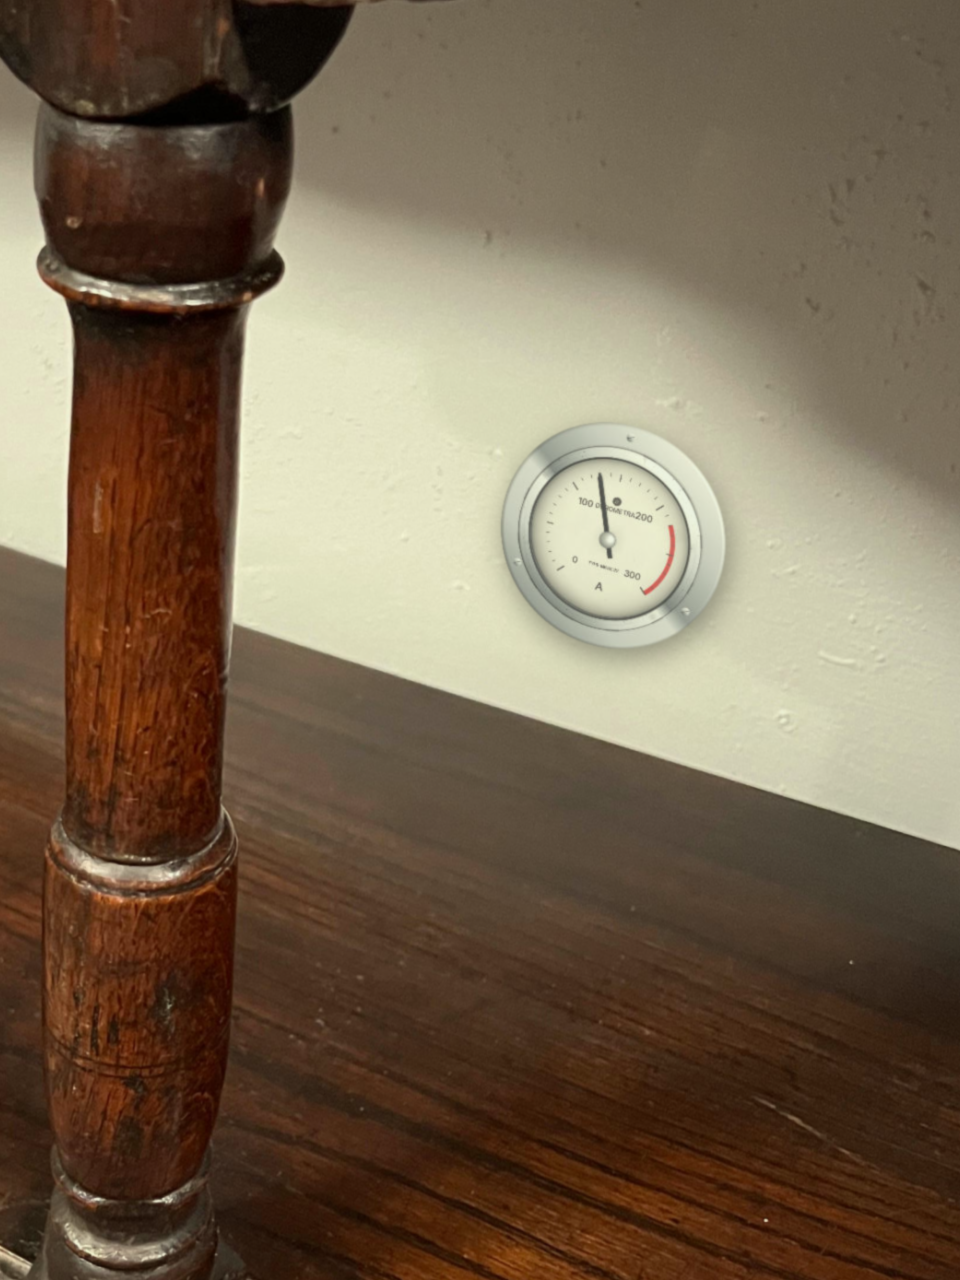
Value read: 130A
